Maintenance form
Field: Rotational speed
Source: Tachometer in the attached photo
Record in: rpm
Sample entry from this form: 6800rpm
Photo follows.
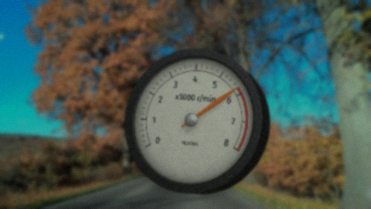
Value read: 5800rpm
